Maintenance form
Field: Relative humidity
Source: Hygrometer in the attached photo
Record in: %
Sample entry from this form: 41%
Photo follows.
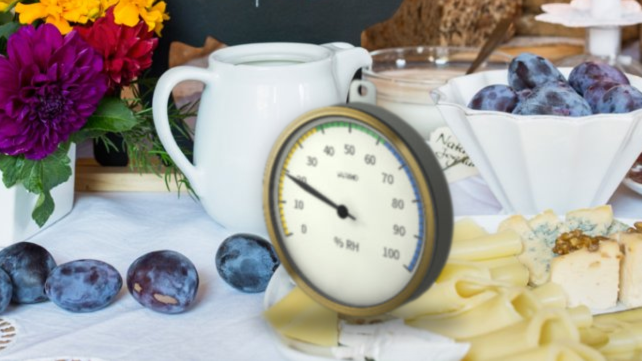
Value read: 20%
